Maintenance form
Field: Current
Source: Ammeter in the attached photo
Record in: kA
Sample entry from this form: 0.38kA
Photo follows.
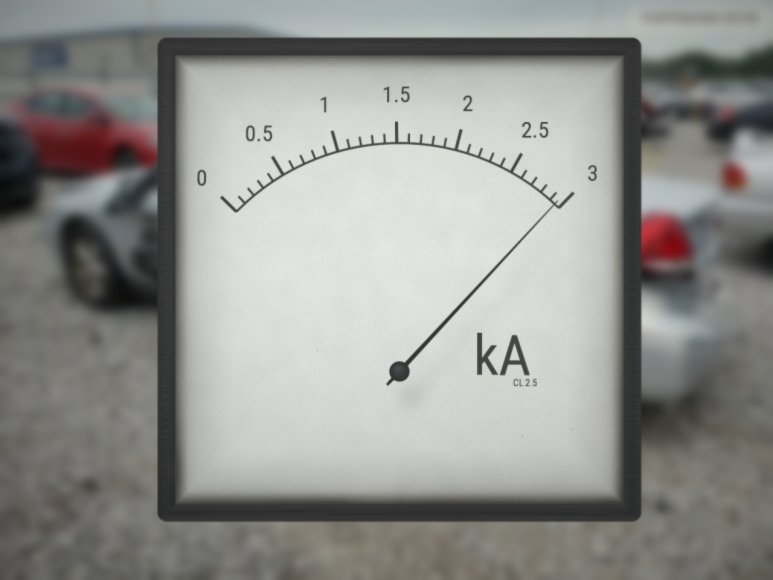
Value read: 2.95kA
